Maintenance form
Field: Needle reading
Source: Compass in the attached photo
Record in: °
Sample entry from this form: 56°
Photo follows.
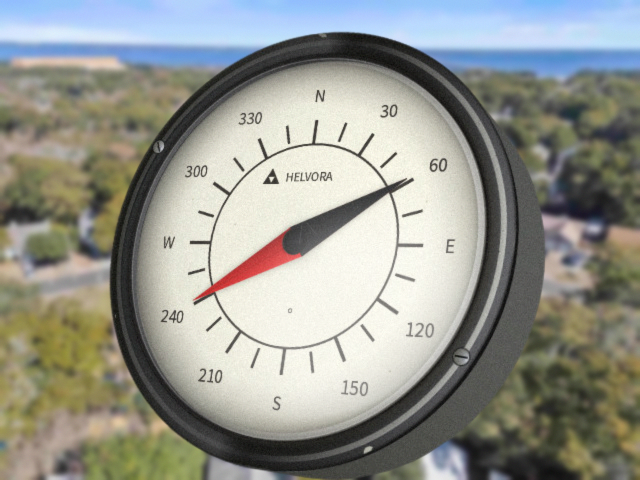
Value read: 240°
